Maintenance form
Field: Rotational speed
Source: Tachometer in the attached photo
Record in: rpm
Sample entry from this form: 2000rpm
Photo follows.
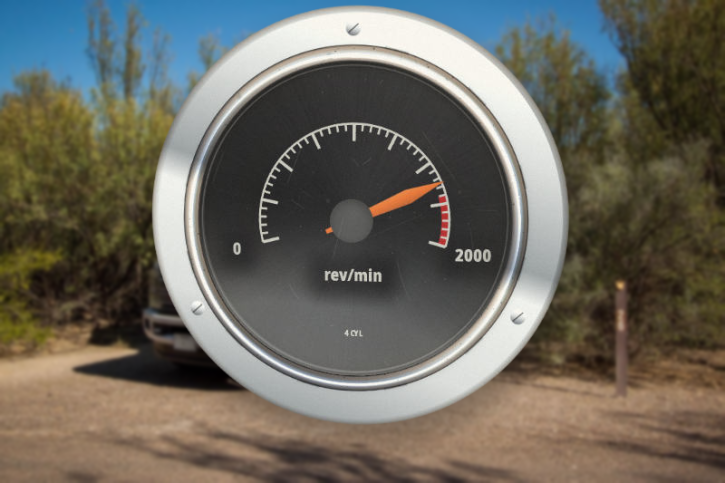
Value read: 1625rpm
